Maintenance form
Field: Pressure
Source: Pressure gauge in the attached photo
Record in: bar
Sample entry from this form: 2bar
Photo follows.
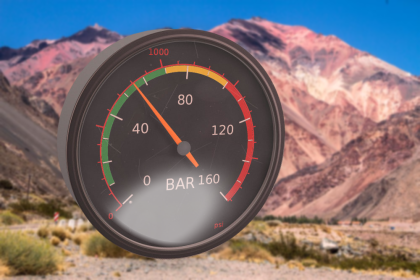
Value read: 55bar
